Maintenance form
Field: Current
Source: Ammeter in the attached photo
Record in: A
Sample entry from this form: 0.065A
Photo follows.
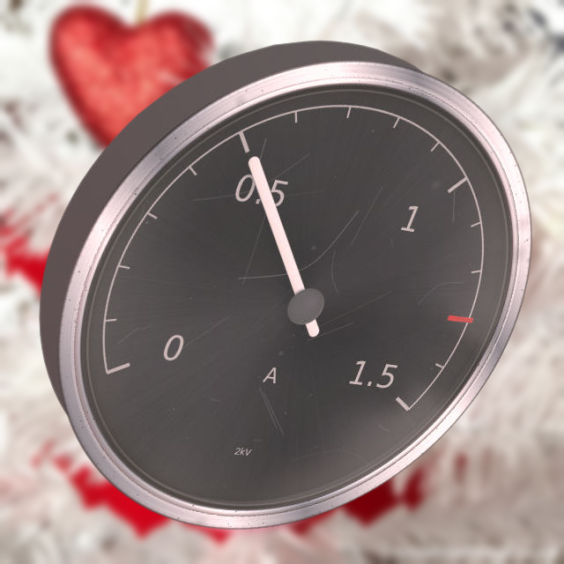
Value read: 0.5A
